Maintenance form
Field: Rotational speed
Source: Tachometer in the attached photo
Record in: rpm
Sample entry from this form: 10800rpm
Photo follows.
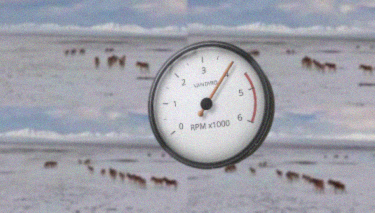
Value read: 4000rpm
